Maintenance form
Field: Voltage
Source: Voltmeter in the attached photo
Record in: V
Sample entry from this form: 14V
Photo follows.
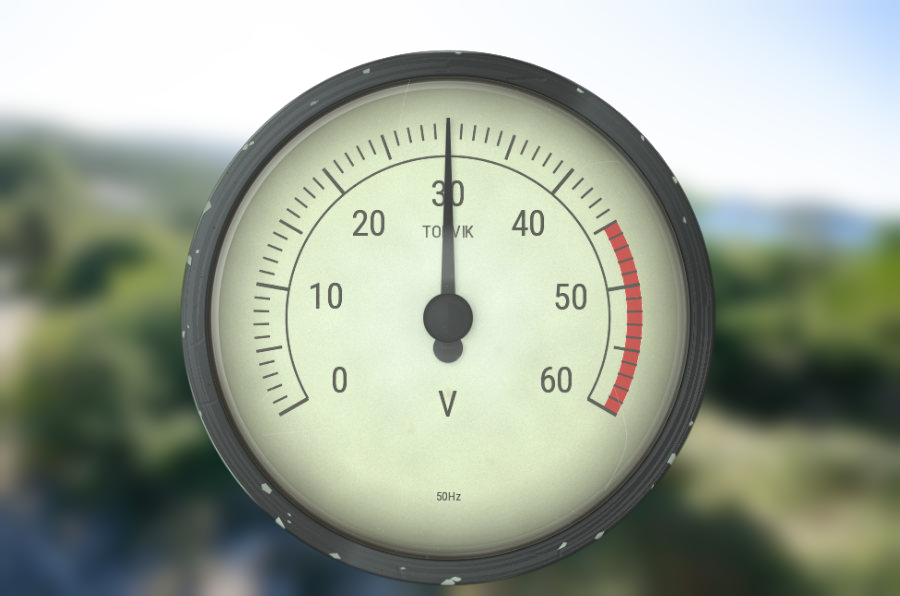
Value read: 30V
